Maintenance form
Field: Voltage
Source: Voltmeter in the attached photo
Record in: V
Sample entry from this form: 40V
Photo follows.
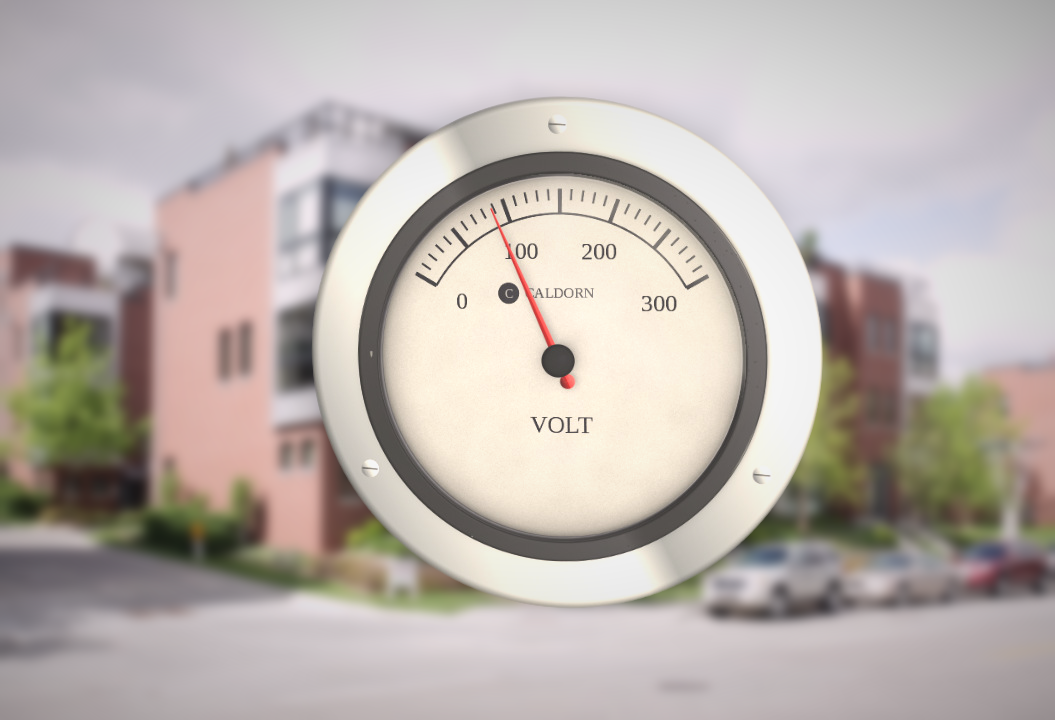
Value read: 90V
